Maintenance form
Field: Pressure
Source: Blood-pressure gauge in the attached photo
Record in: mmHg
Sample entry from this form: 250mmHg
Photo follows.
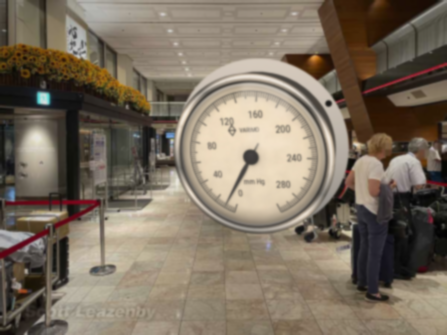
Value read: 10mmHg
